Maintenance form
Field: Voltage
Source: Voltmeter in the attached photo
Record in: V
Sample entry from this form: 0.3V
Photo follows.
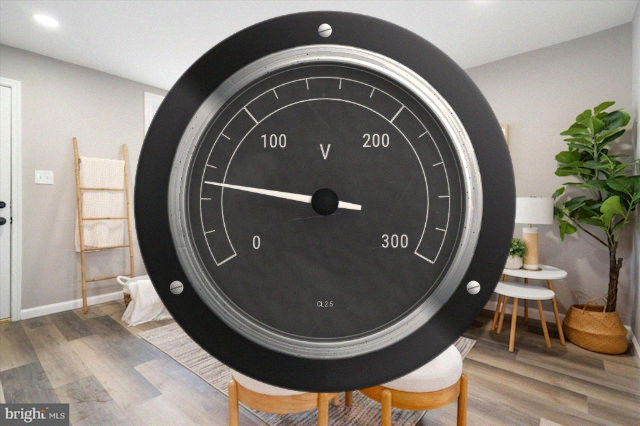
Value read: 50V
